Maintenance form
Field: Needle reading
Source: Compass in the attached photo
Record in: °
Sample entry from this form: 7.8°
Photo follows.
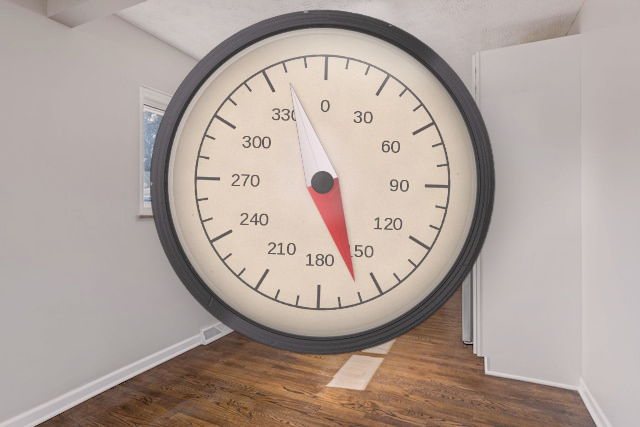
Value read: 160°
